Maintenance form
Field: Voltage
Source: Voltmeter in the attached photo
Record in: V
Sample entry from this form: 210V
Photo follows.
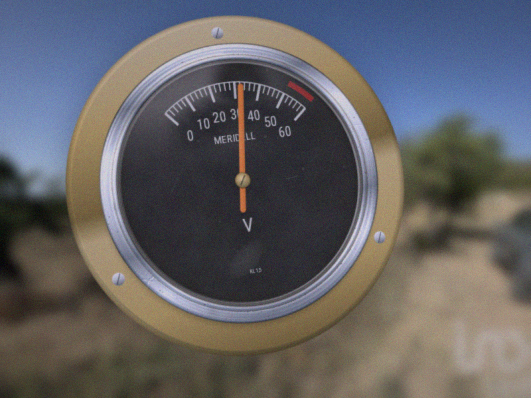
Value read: 32V
